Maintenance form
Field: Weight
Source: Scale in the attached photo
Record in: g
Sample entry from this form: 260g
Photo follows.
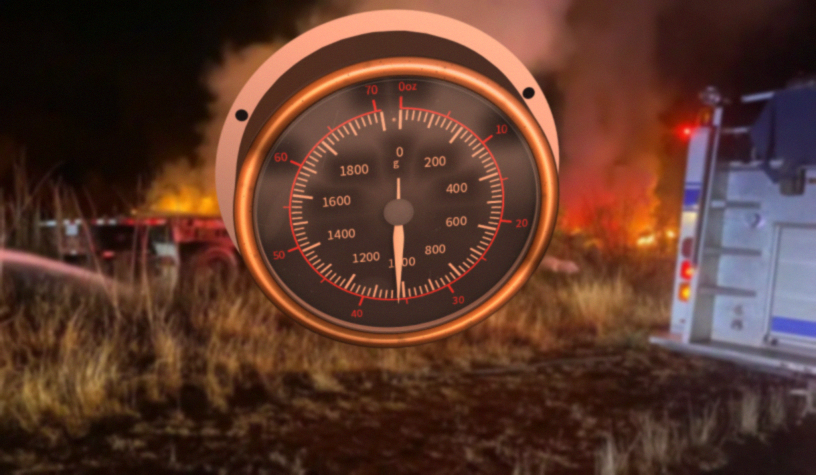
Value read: 1020g
